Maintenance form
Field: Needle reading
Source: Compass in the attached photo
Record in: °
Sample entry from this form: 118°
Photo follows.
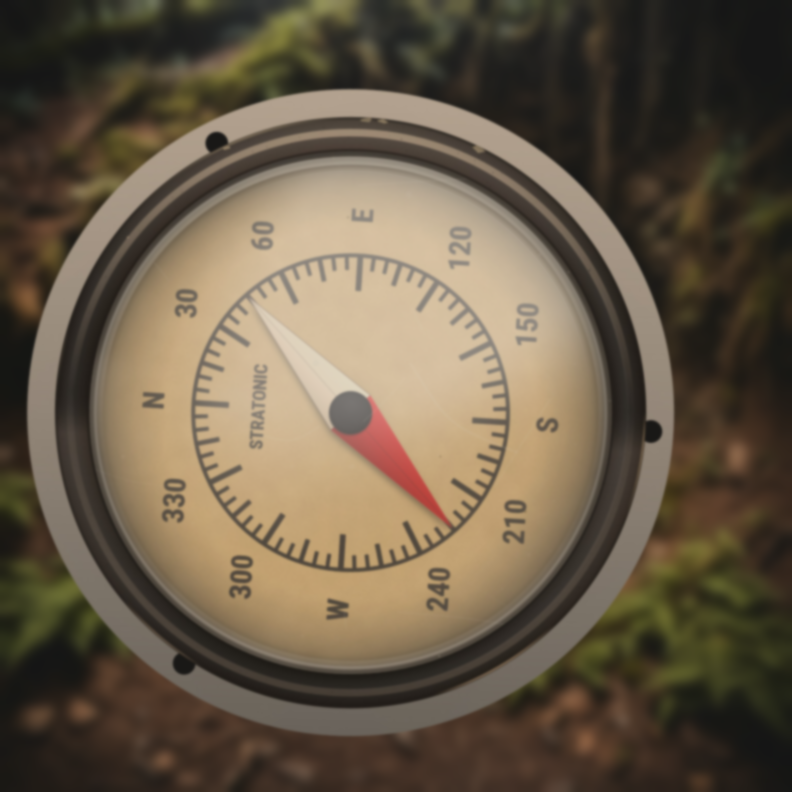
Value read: 225°
